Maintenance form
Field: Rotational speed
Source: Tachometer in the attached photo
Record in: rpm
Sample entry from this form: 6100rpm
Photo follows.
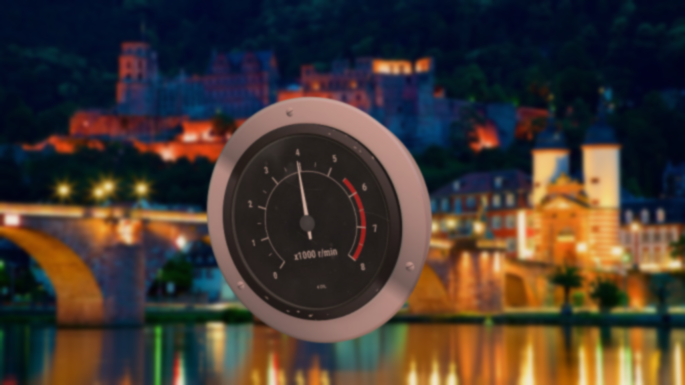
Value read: 4000rpm
